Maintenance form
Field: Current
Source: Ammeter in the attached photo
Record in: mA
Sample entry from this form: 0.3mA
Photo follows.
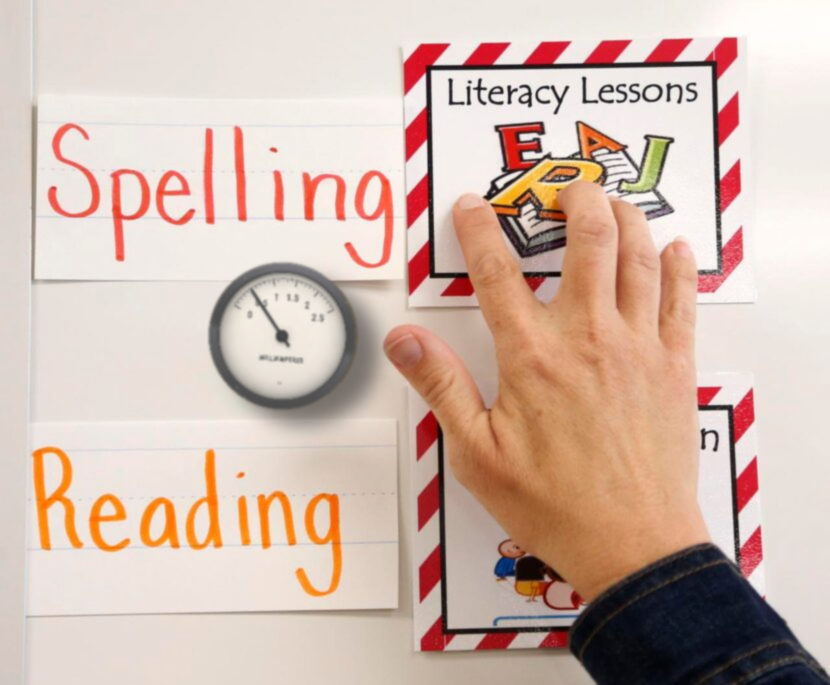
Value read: 0.5mA
